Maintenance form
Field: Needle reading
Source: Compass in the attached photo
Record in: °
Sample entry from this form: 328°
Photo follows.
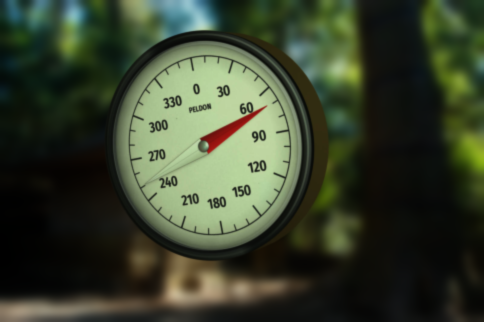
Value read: 70°
